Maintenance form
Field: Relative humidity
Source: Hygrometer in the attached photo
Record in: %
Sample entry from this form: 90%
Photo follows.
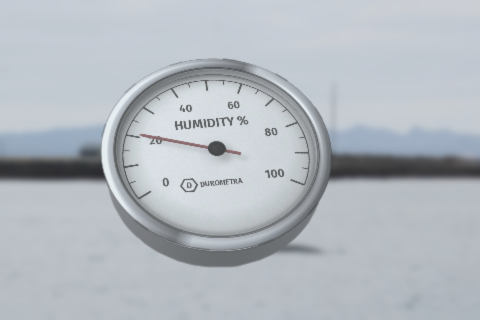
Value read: 20%
